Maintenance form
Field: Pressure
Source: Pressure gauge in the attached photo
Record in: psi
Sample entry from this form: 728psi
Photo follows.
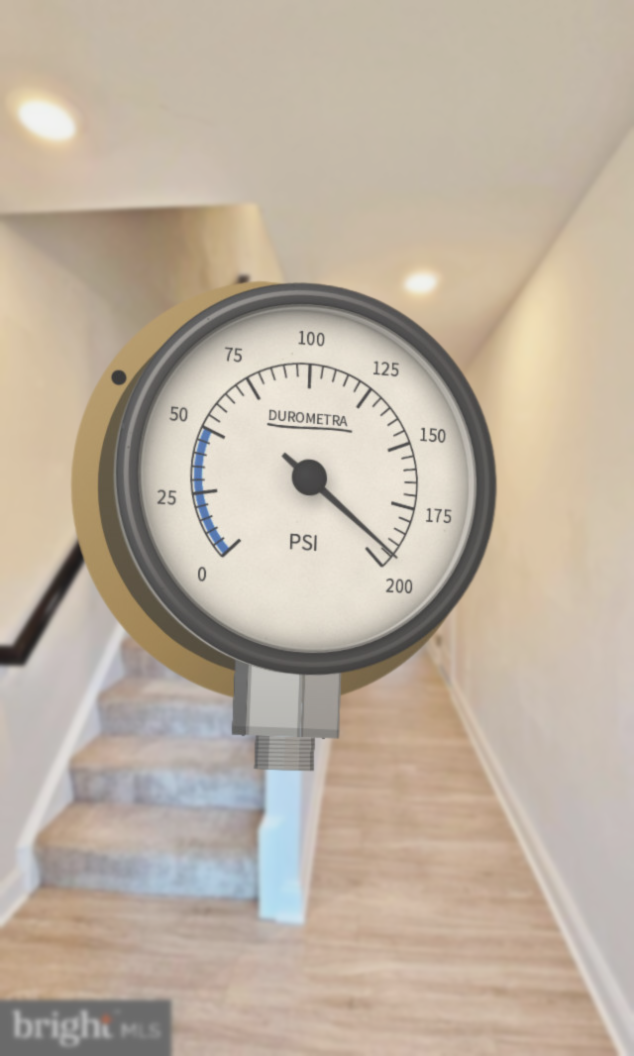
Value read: 195psi
